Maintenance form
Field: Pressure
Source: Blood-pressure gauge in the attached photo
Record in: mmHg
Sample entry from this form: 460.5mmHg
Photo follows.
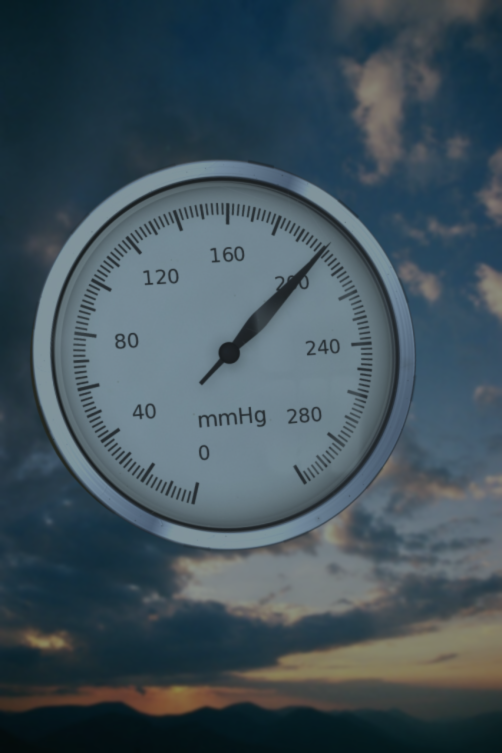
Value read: 200mmHg
